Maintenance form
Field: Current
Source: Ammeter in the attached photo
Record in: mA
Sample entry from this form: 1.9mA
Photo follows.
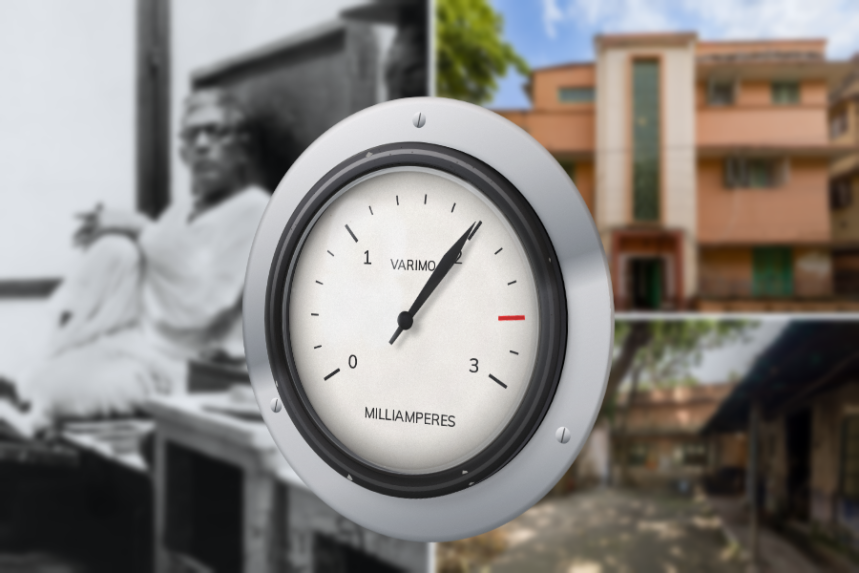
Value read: 2mA
